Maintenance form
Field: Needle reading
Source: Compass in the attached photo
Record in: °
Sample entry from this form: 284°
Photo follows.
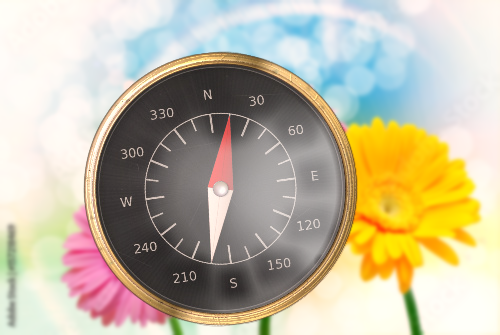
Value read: 15°
